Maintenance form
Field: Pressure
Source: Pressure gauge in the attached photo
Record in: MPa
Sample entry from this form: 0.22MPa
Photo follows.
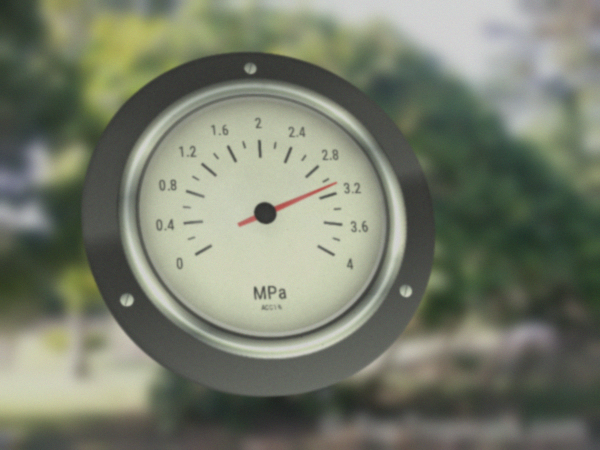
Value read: 3.1MPa
